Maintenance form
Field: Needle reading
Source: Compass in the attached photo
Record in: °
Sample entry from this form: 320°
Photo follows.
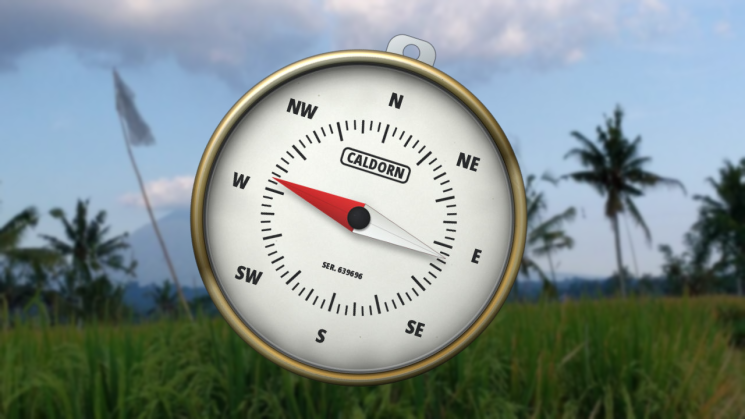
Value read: 277.5°
